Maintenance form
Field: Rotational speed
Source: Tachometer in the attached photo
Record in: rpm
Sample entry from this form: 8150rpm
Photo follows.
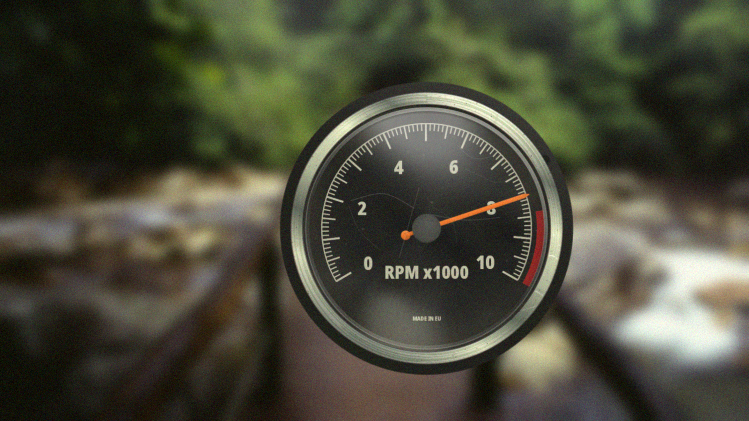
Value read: 8000rpm
